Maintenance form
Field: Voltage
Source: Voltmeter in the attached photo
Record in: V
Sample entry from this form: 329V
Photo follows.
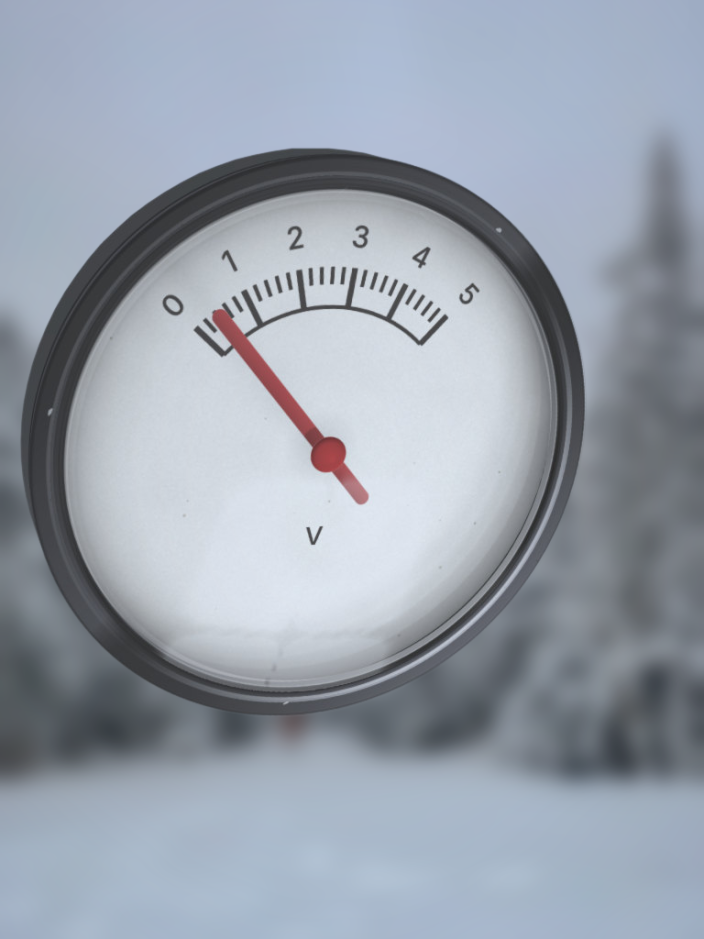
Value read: 0.4V
